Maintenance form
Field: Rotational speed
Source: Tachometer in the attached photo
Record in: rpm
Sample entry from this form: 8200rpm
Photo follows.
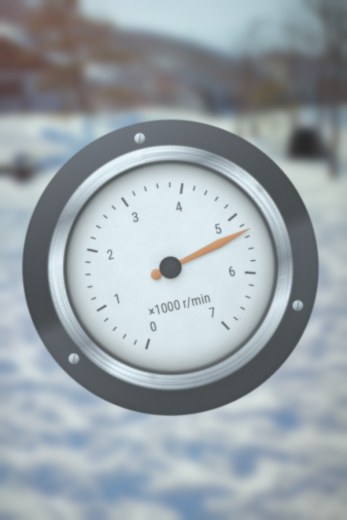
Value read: 5300rpm
